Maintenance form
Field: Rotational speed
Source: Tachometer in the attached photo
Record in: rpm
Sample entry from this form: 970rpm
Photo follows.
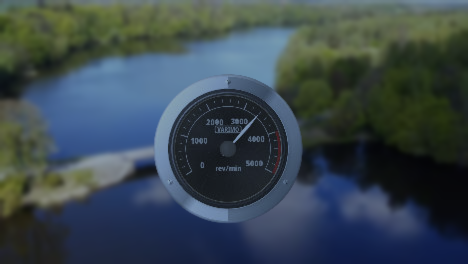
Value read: 3400rpm
